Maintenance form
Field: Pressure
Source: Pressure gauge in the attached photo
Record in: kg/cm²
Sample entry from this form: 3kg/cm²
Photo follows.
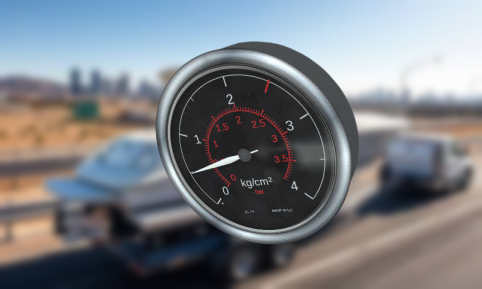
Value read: 0.5kg/cm²
